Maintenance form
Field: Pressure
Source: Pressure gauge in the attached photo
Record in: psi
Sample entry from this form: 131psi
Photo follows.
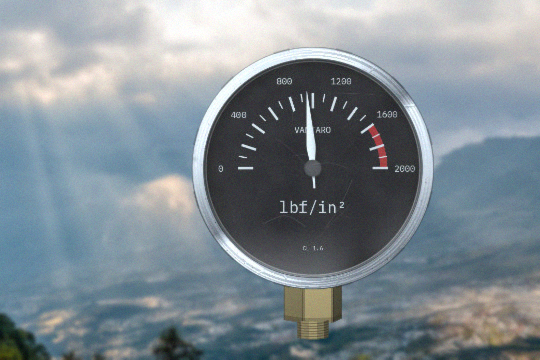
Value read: 950psi
